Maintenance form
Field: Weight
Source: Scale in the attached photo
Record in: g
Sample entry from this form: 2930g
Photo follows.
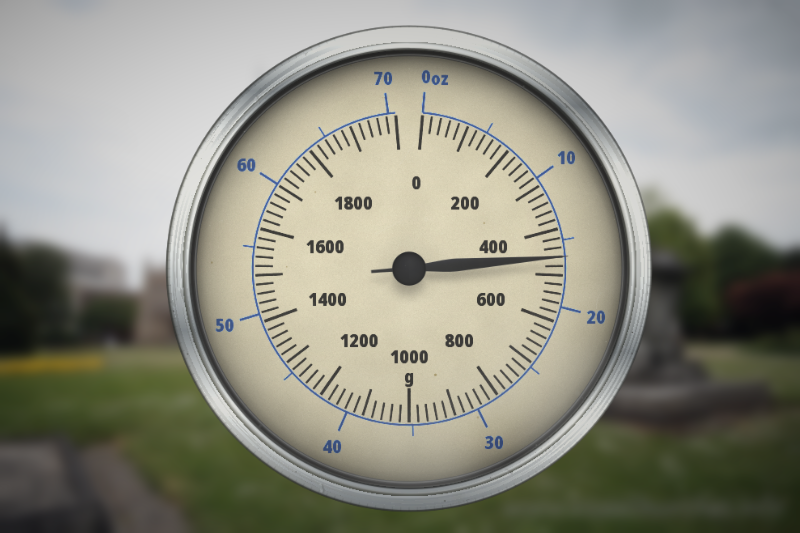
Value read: 460g
